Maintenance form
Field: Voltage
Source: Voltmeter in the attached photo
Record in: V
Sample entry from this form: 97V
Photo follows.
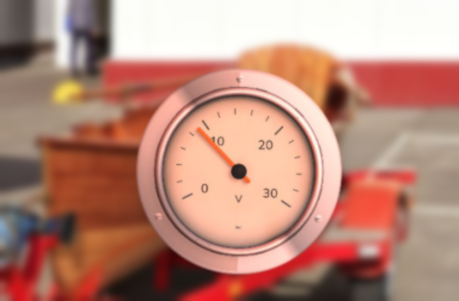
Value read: 9V
